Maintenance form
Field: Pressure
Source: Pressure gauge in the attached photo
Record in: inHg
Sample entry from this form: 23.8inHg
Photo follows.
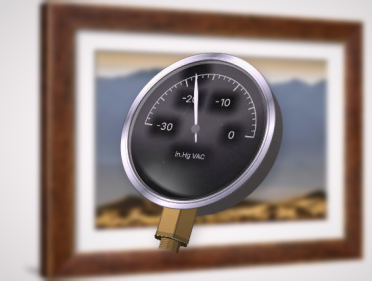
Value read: -18inHg
